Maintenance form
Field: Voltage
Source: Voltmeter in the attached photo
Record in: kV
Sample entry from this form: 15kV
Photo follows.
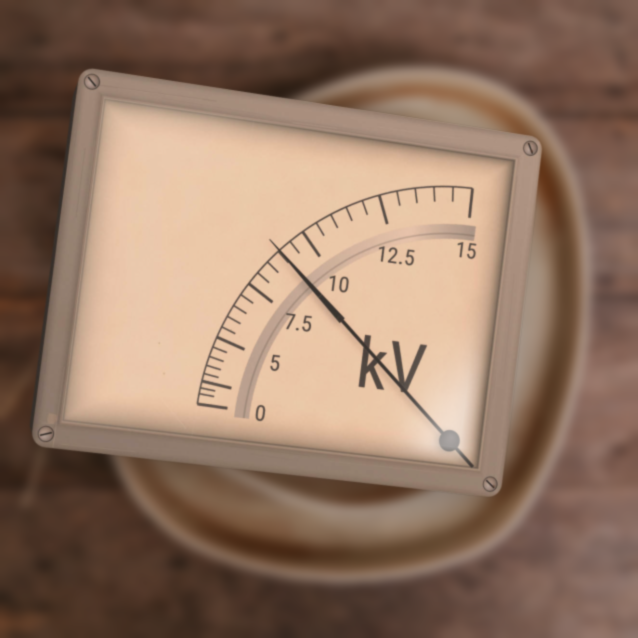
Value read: 9kV
